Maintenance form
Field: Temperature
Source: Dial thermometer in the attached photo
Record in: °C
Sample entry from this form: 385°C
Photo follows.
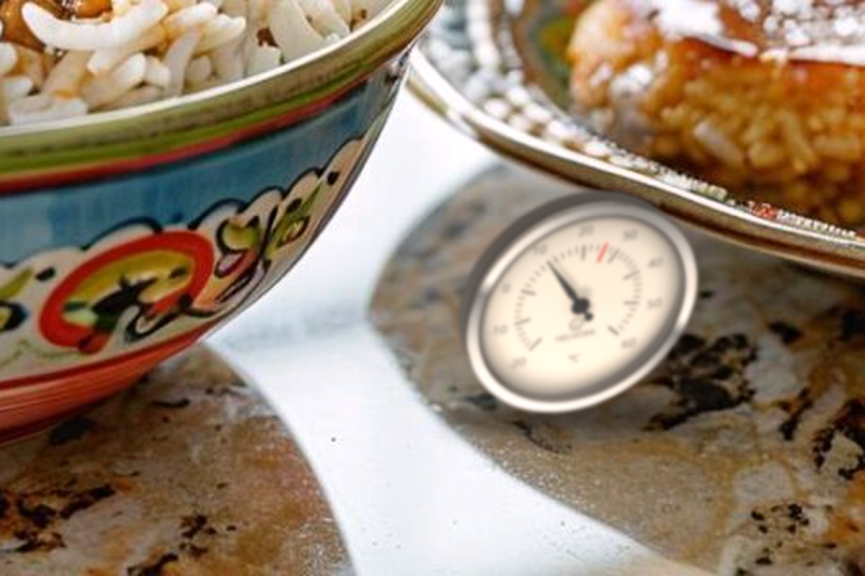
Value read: 10°C
